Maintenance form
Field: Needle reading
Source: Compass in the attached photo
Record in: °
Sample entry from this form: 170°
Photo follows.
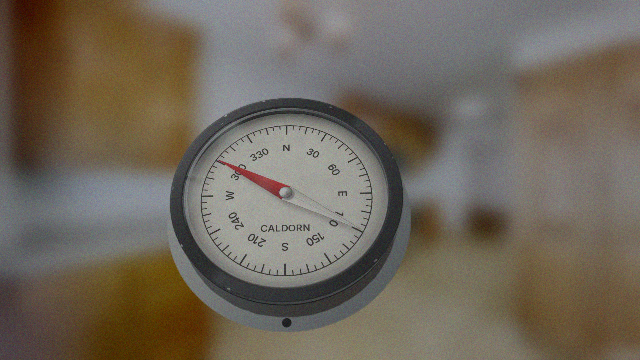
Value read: 300°
